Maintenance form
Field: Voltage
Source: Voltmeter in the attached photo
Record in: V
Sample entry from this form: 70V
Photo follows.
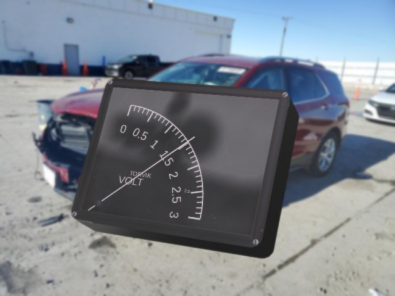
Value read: 1.5V
